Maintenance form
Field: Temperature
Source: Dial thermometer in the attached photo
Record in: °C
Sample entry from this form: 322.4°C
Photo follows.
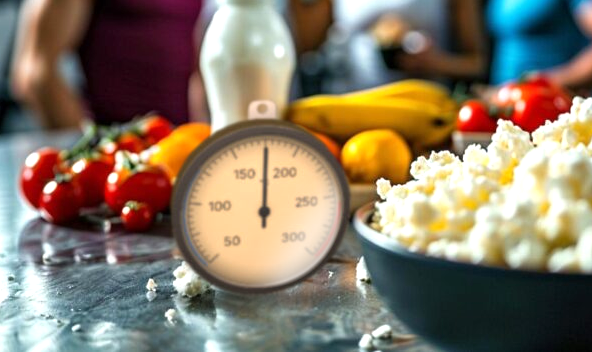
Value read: 175°C
